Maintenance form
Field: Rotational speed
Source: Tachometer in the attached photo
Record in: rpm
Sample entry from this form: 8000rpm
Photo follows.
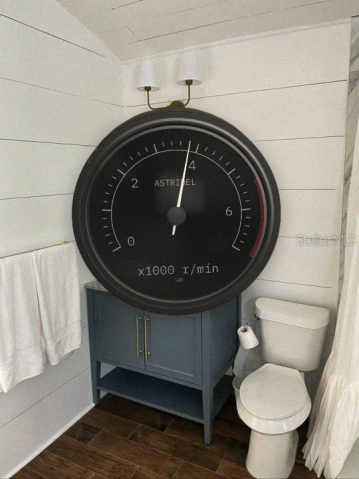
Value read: 3800rpm
